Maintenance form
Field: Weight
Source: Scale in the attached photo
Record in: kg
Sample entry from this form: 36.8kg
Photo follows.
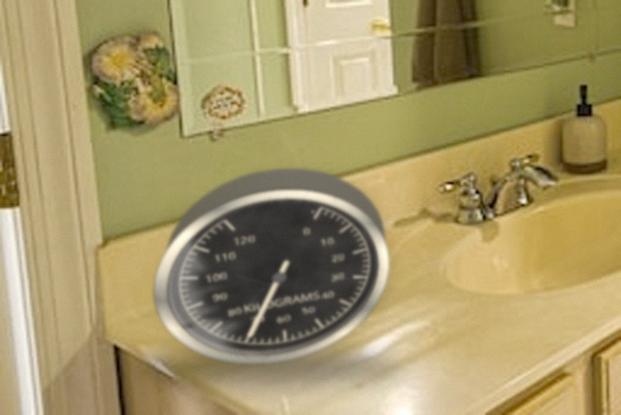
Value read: 70kg
